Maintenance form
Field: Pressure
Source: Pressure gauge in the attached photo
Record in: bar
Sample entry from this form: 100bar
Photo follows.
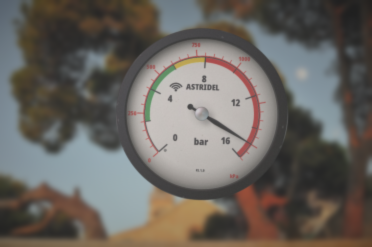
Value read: 15bar
